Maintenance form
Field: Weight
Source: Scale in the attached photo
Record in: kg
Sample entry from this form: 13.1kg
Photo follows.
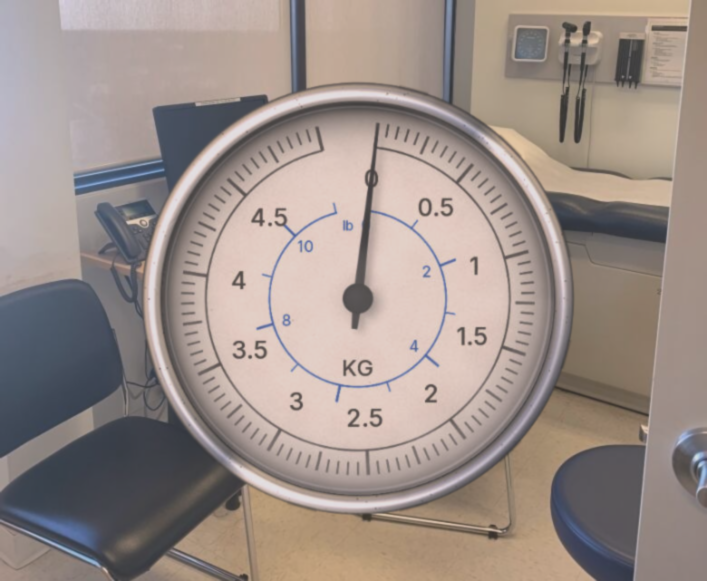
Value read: 0kg
